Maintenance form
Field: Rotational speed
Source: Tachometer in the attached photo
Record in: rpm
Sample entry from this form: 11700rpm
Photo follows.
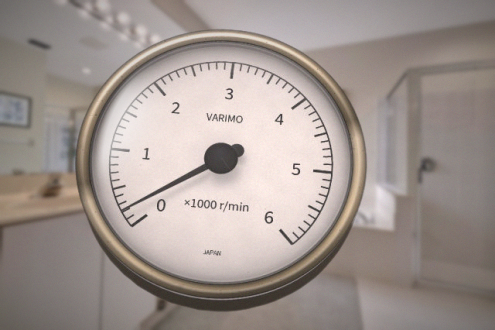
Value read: 200rpm
